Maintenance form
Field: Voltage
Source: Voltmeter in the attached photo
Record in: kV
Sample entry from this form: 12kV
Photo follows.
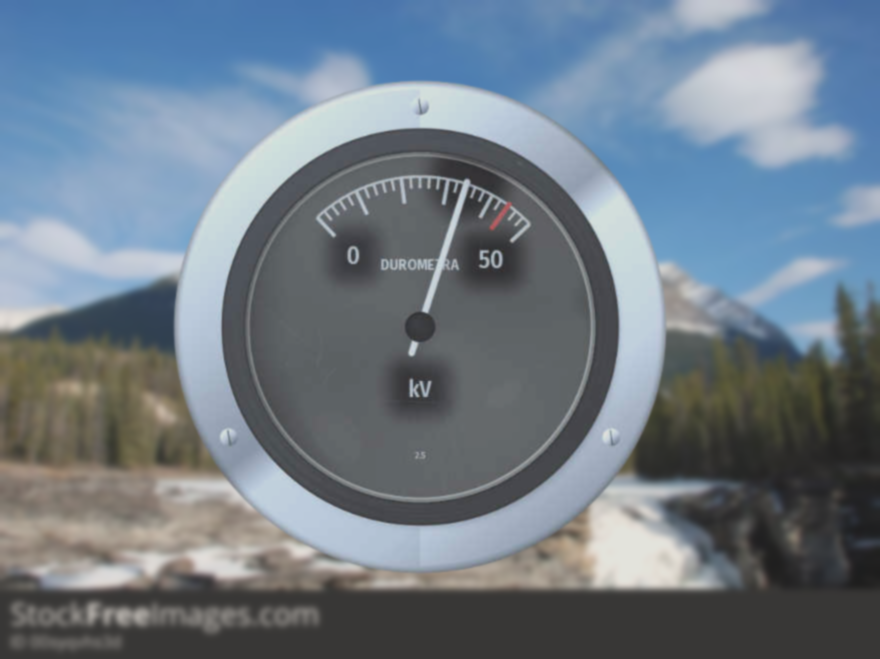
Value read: 34kV
